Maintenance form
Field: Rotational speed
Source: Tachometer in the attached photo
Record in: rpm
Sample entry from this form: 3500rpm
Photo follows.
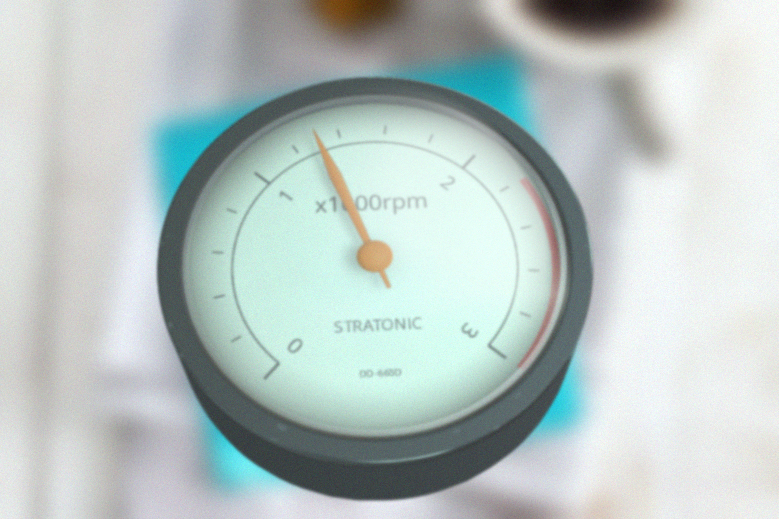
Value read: 1300rpm
